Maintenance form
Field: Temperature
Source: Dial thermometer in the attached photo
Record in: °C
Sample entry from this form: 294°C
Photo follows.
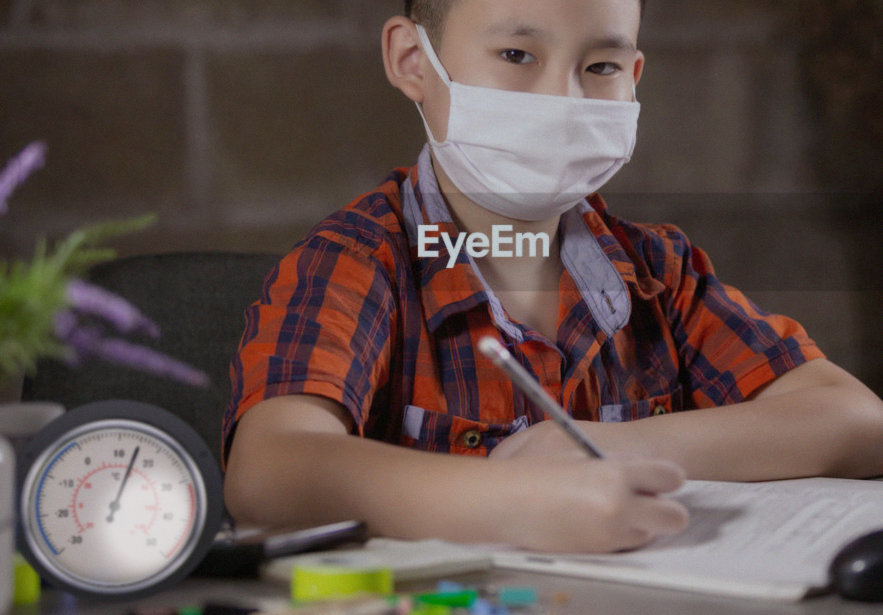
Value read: 15°C
